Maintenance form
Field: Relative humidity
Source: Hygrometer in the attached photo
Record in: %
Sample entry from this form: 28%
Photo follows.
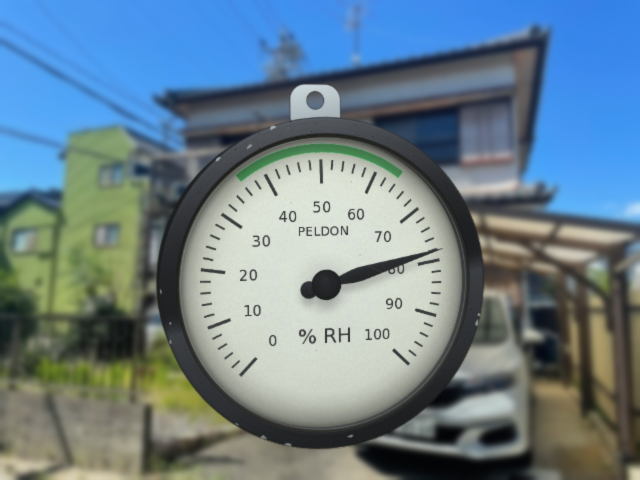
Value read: 78%
